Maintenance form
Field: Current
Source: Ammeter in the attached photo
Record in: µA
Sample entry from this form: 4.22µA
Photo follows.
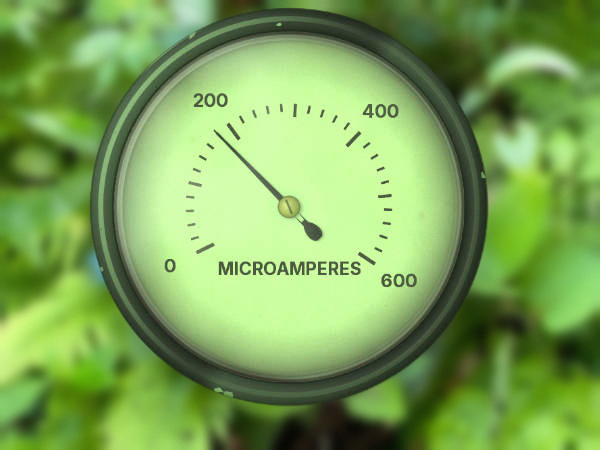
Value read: 180µA
